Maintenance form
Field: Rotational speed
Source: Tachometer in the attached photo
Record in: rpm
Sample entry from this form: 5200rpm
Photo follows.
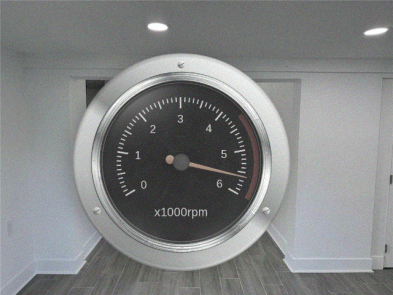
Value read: 5600rpm
